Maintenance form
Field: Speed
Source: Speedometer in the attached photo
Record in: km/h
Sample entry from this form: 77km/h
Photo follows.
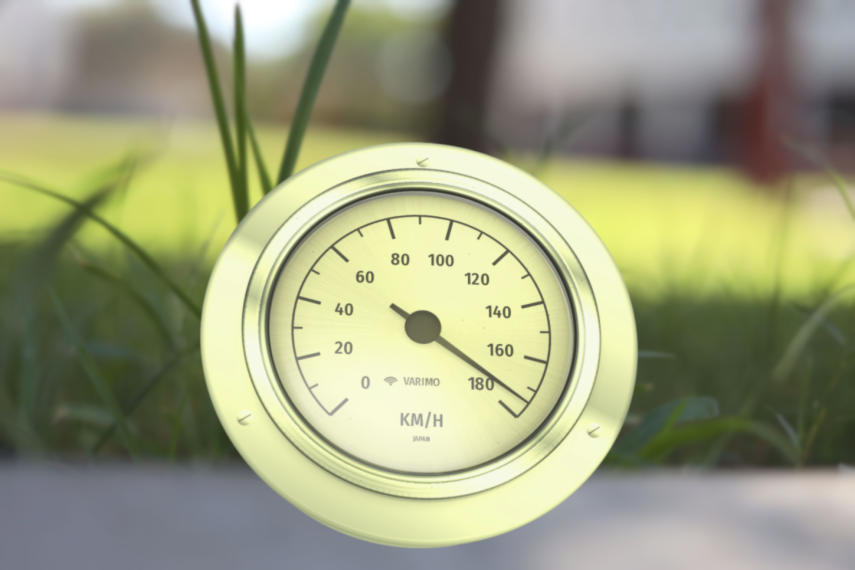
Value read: 175km/h
